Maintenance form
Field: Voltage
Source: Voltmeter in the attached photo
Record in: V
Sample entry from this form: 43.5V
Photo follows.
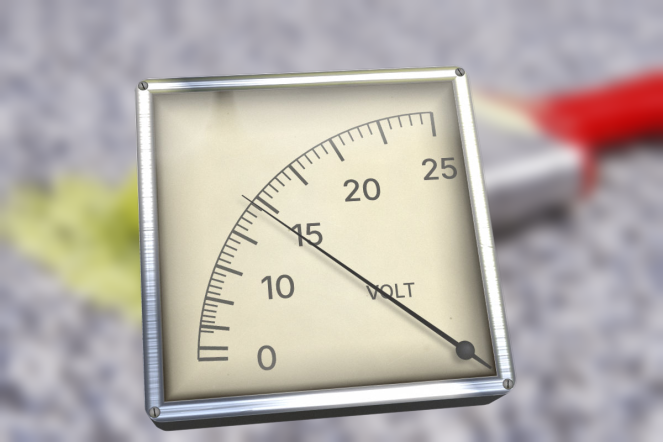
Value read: 14.5V
